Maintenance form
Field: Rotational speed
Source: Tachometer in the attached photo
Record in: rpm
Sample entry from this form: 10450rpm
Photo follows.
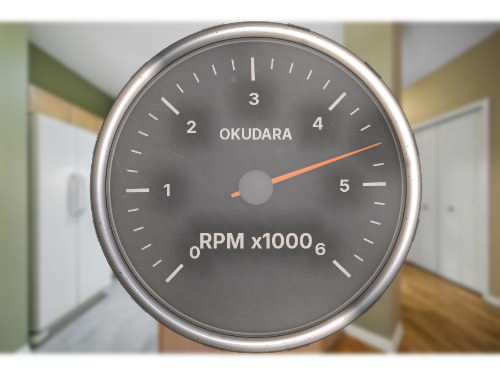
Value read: 4600rpm
